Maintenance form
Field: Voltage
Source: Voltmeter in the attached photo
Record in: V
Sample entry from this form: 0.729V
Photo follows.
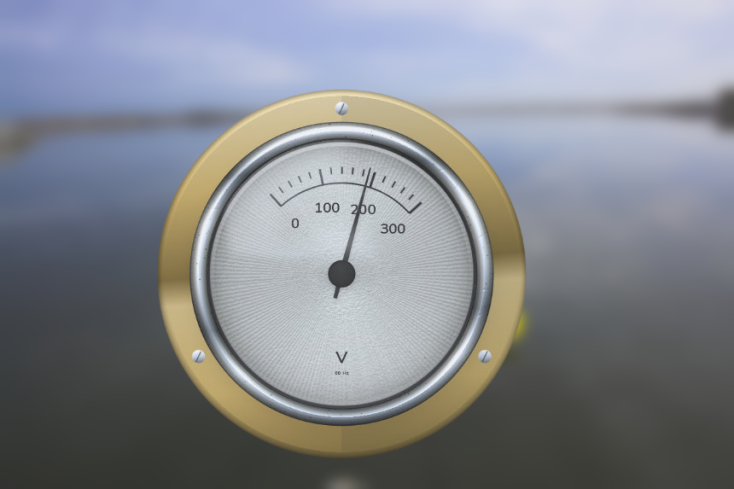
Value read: 190V
